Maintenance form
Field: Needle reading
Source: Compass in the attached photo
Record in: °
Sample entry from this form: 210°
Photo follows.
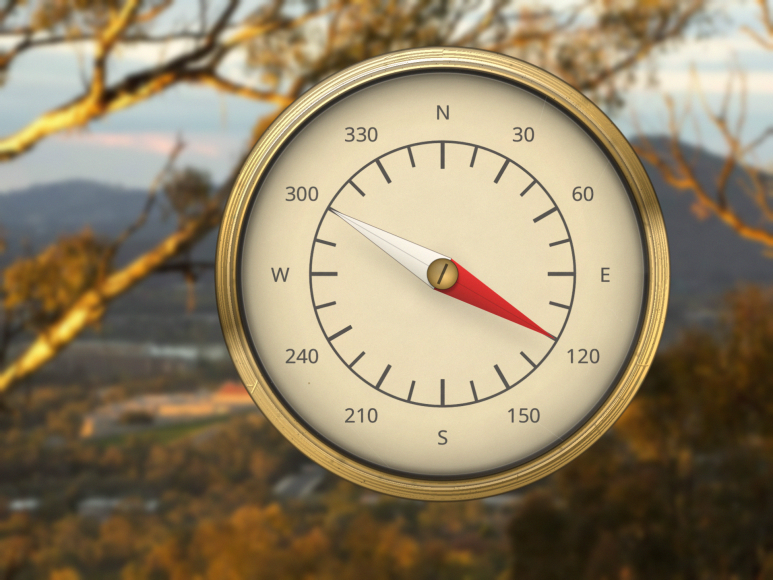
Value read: 120°
